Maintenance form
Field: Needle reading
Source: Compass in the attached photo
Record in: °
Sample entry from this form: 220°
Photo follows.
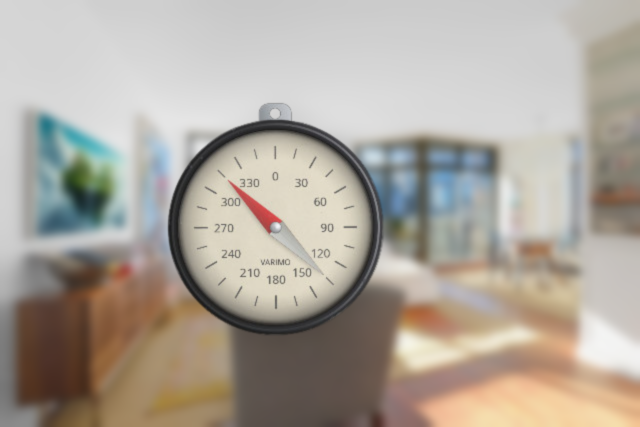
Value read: 315°
